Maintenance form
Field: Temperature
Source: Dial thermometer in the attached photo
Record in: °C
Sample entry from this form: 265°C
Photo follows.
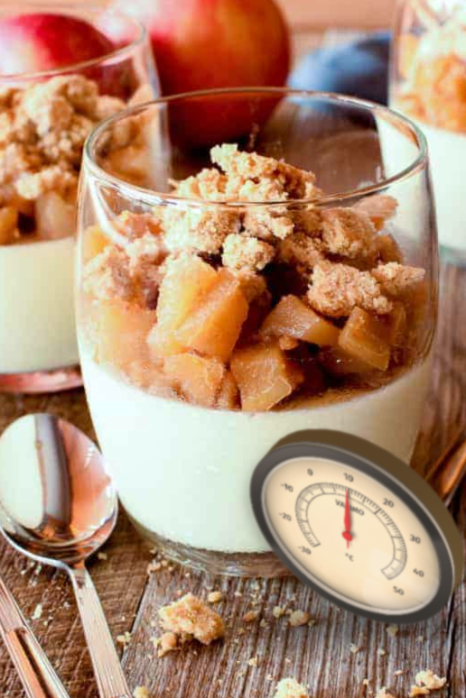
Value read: 10°C
